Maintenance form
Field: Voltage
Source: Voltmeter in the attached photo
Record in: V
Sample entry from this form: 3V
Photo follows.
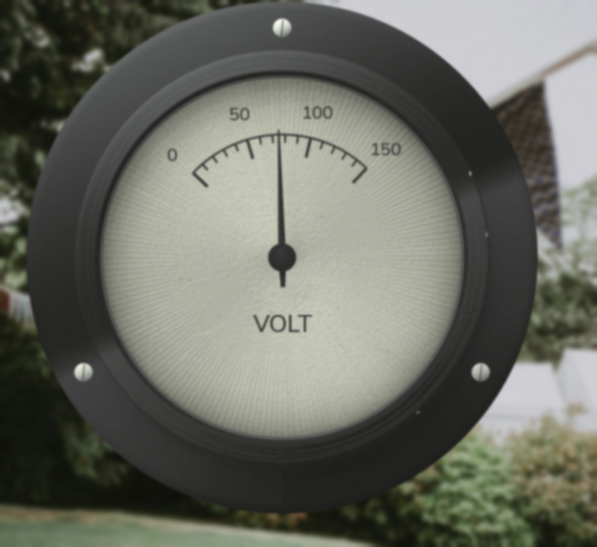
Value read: 75V
